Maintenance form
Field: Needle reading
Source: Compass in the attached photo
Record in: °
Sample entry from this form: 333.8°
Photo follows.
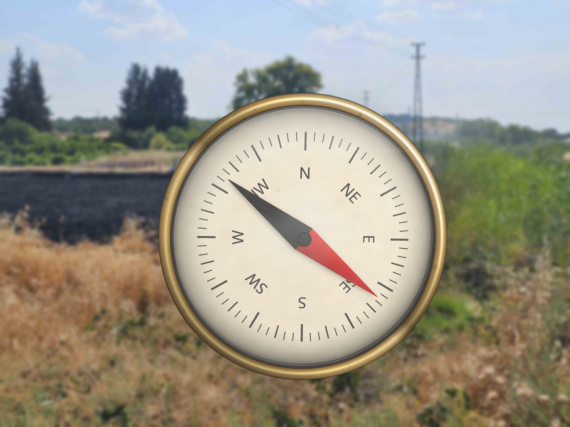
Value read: 127.5°
